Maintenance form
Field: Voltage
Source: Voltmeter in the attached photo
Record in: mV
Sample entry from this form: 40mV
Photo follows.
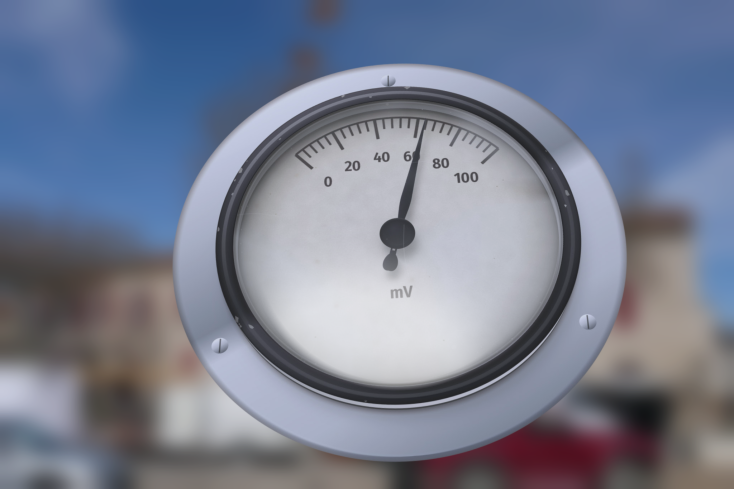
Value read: 64mV
